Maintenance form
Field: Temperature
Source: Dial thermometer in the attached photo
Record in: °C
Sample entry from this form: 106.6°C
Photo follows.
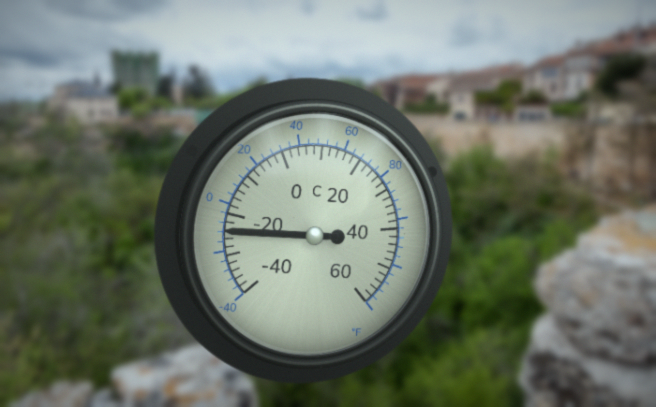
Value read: -24°C
